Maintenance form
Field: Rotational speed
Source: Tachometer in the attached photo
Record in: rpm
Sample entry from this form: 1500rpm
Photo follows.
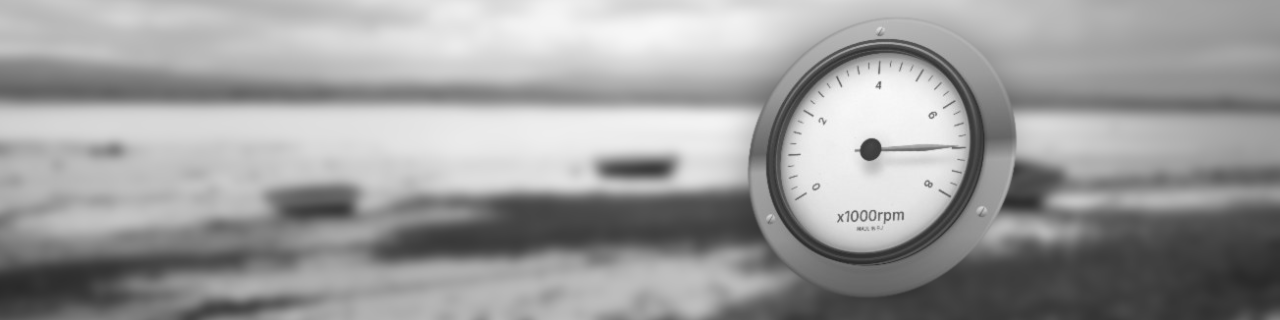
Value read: 7000rpm
